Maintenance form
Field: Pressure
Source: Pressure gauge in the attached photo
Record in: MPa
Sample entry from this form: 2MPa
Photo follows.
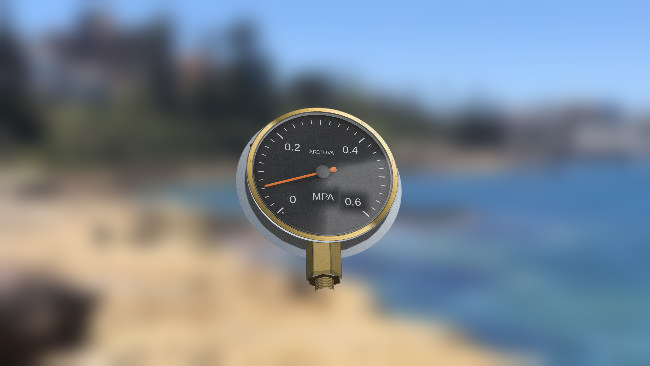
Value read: 0.06MPa
